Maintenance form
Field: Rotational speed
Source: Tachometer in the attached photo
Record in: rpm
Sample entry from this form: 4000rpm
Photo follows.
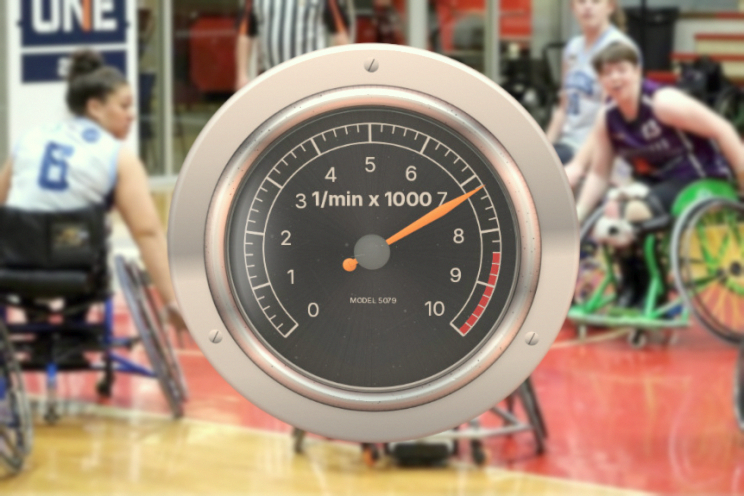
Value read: 7200rpm
